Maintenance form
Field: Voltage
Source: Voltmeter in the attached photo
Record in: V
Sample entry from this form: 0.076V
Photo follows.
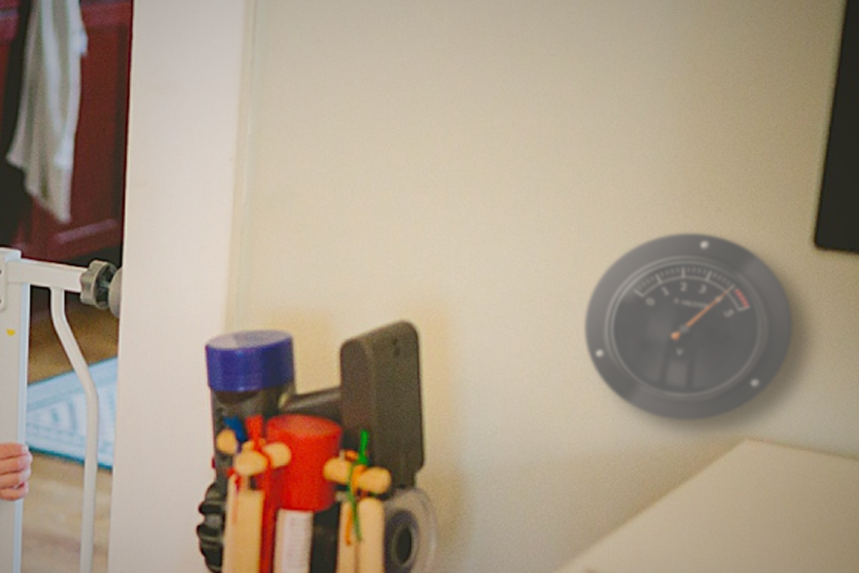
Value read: 4V
